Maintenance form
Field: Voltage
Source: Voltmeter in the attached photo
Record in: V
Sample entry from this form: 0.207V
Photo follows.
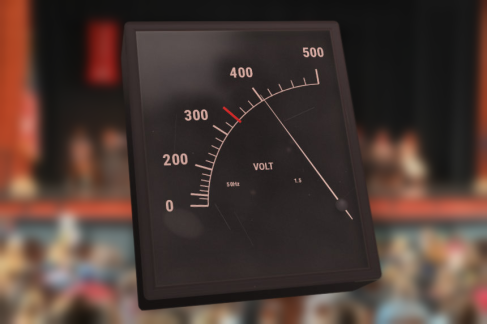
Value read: 400V
